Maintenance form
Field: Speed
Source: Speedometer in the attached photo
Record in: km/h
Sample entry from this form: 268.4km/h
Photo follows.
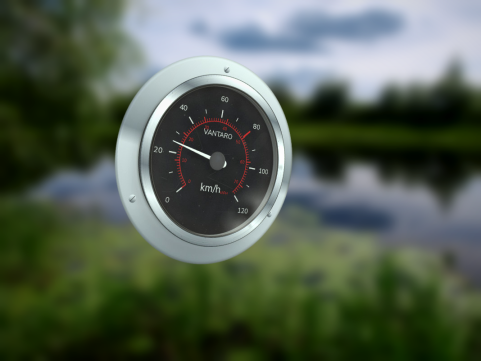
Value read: 25km/h
